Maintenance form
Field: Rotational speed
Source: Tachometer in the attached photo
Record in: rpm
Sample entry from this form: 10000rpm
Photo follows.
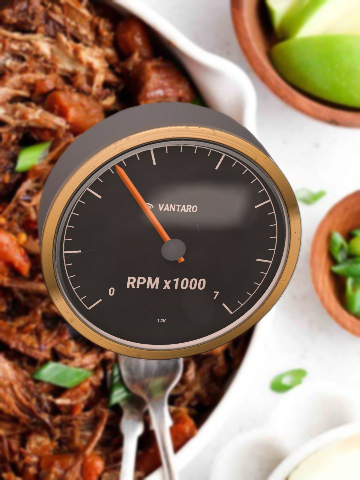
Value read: 2500rpm
